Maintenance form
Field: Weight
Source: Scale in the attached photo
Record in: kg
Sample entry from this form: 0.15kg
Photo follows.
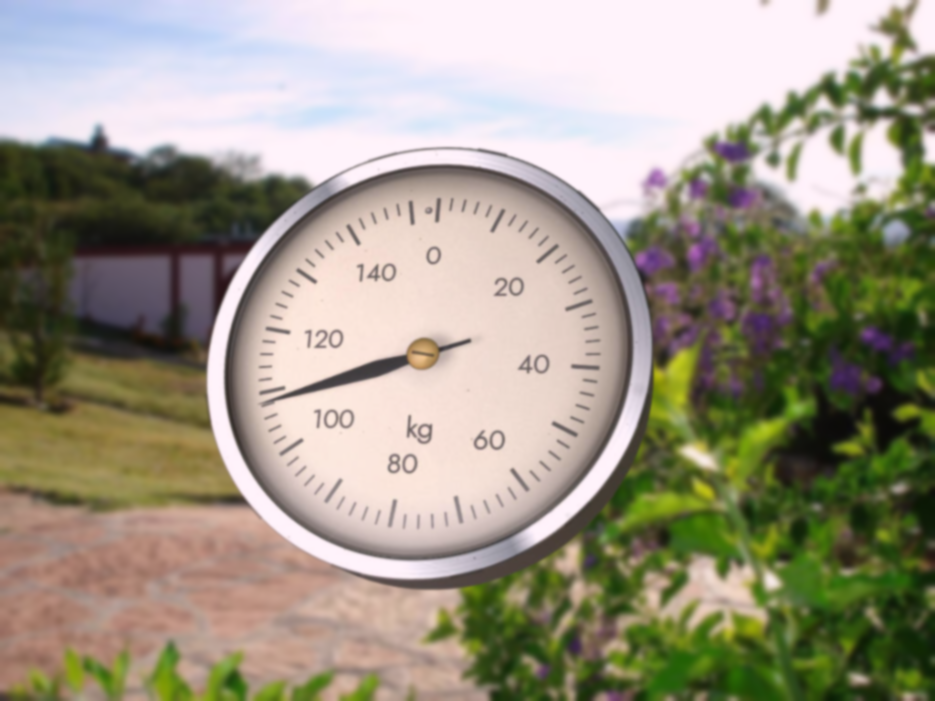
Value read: 108kg
